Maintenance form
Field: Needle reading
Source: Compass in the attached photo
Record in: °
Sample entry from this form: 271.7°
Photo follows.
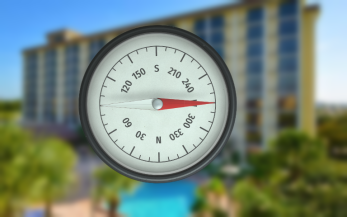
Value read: 270°
